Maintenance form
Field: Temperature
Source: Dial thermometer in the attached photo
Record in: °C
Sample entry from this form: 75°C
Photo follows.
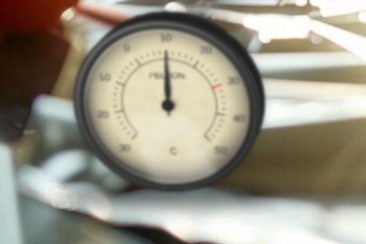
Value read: 10°C
